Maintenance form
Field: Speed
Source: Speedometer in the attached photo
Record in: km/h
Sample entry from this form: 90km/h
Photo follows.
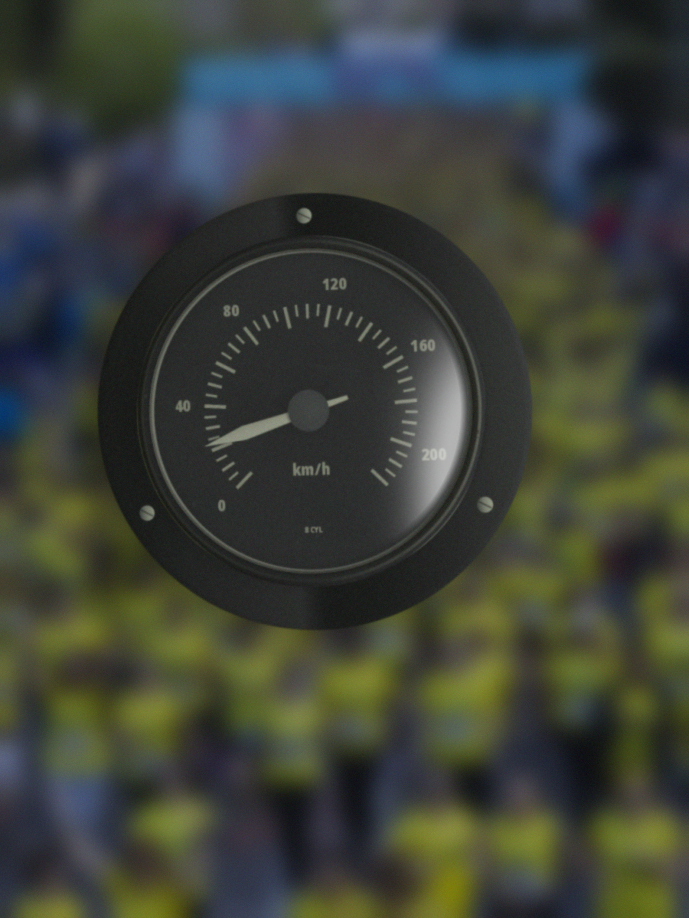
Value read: 22.5km/h
